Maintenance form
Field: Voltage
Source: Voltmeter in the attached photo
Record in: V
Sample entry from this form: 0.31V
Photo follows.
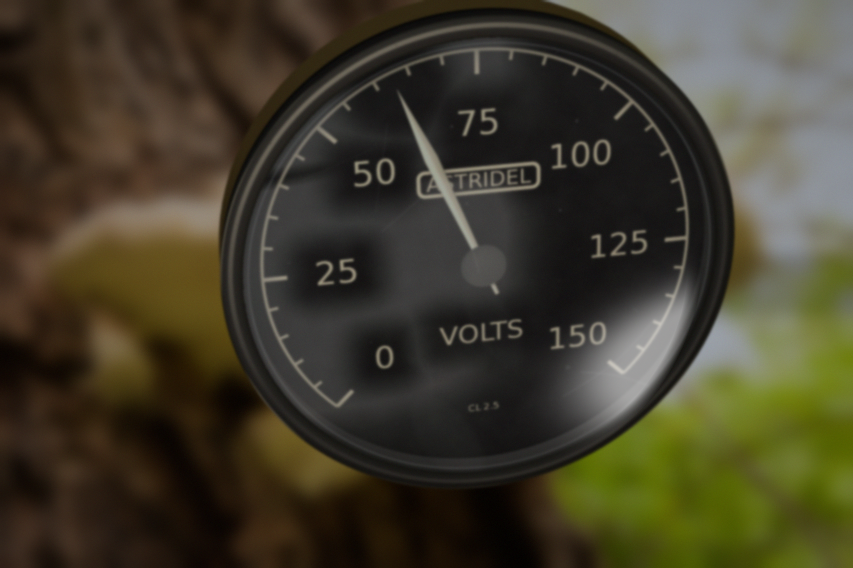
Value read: 62.5V
